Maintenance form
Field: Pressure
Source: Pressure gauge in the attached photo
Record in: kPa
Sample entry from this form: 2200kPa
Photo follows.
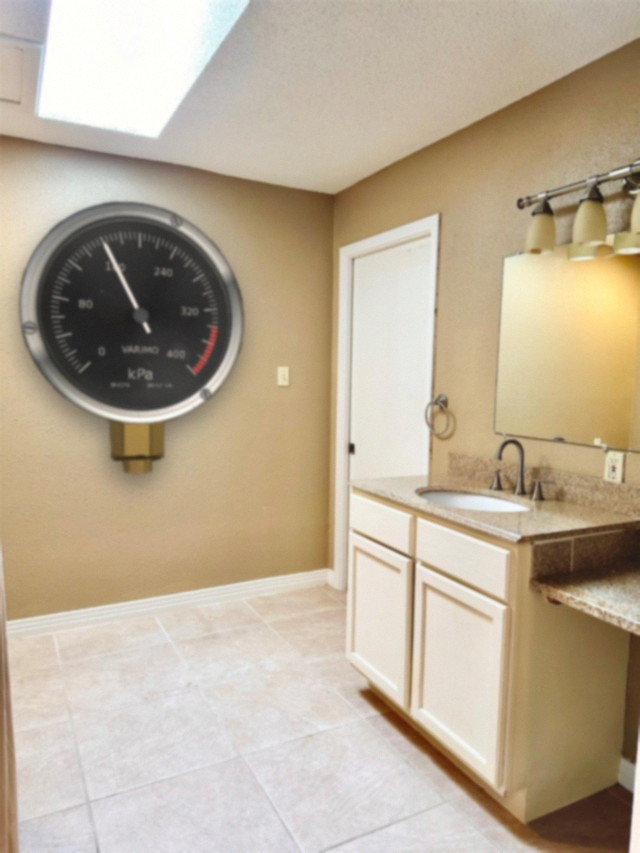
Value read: 160kPa
